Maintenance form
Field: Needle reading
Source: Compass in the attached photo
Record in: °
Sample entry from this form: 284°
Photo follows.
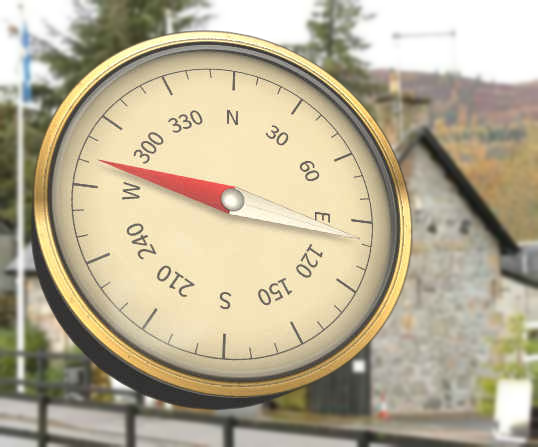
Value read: 280°
